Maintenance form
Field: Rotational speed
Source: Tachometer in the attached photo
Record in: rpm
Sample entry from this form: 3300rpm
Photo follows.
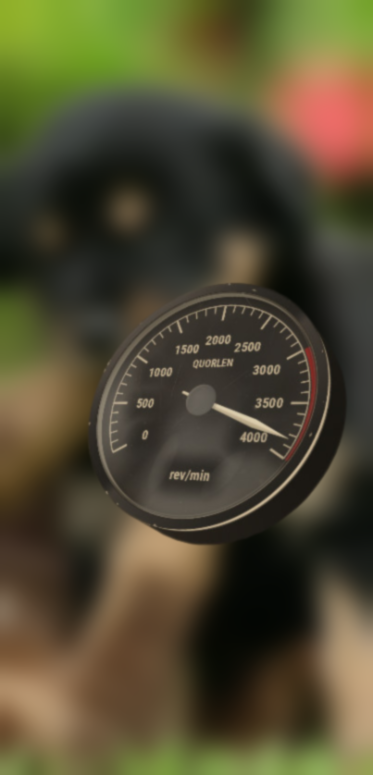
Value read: 3850rpm
